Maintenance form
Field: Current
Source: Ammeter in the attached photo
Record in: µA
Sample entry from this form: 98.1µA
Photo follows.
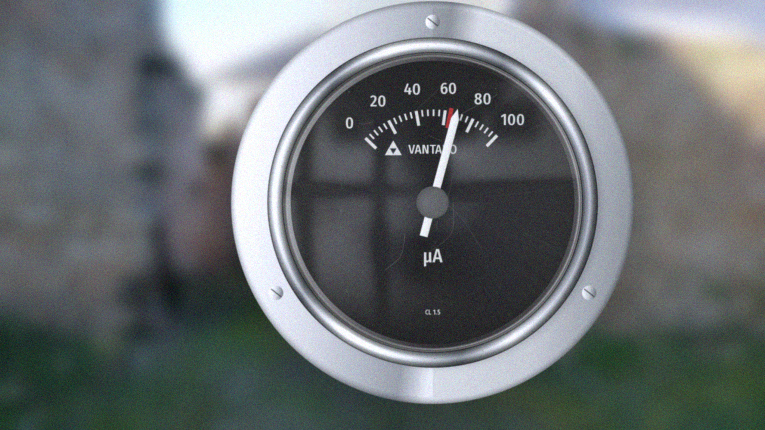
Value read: 68µA
